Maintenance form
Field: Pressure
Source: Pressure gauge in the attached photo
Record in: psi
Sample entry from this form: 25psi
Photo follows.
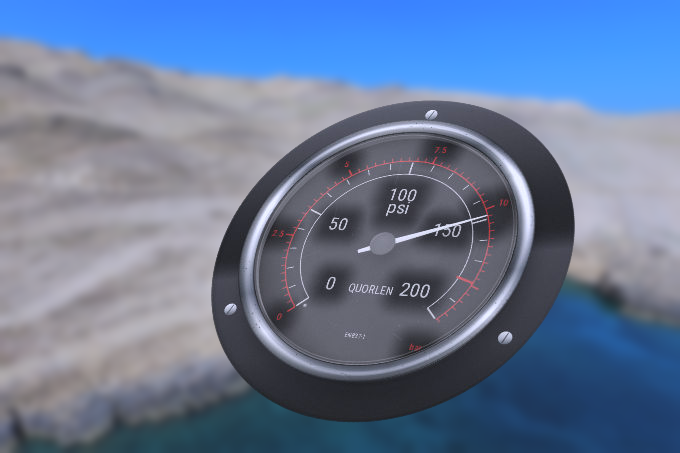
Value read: 150psi
